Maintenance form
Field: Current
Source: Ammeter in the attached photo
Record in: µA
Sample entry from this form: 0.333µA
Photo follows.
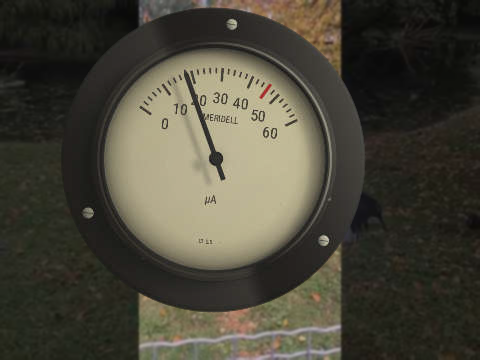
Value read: 18µA
